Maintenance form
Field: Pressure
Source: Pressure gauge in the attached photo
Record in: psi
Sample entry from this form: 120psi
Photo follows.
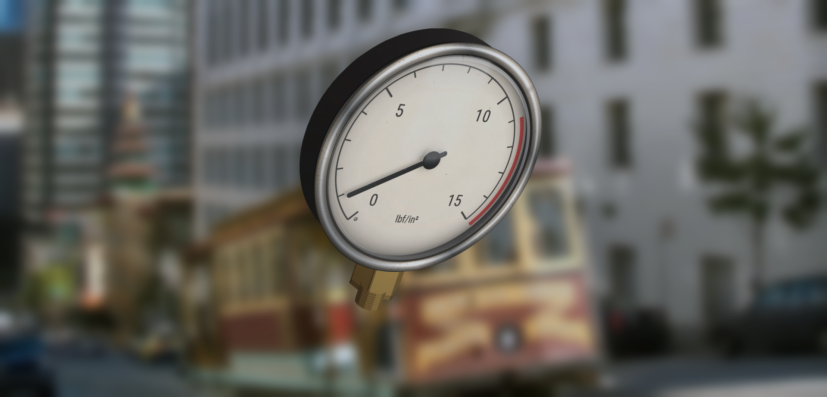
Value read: 1psi
